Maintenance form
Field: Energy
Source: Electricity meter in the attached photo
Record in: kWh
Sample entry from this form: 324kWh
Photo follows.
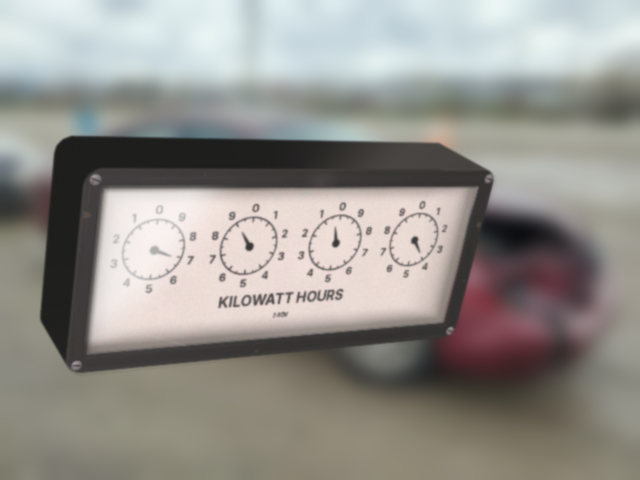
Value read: 6904kWh
